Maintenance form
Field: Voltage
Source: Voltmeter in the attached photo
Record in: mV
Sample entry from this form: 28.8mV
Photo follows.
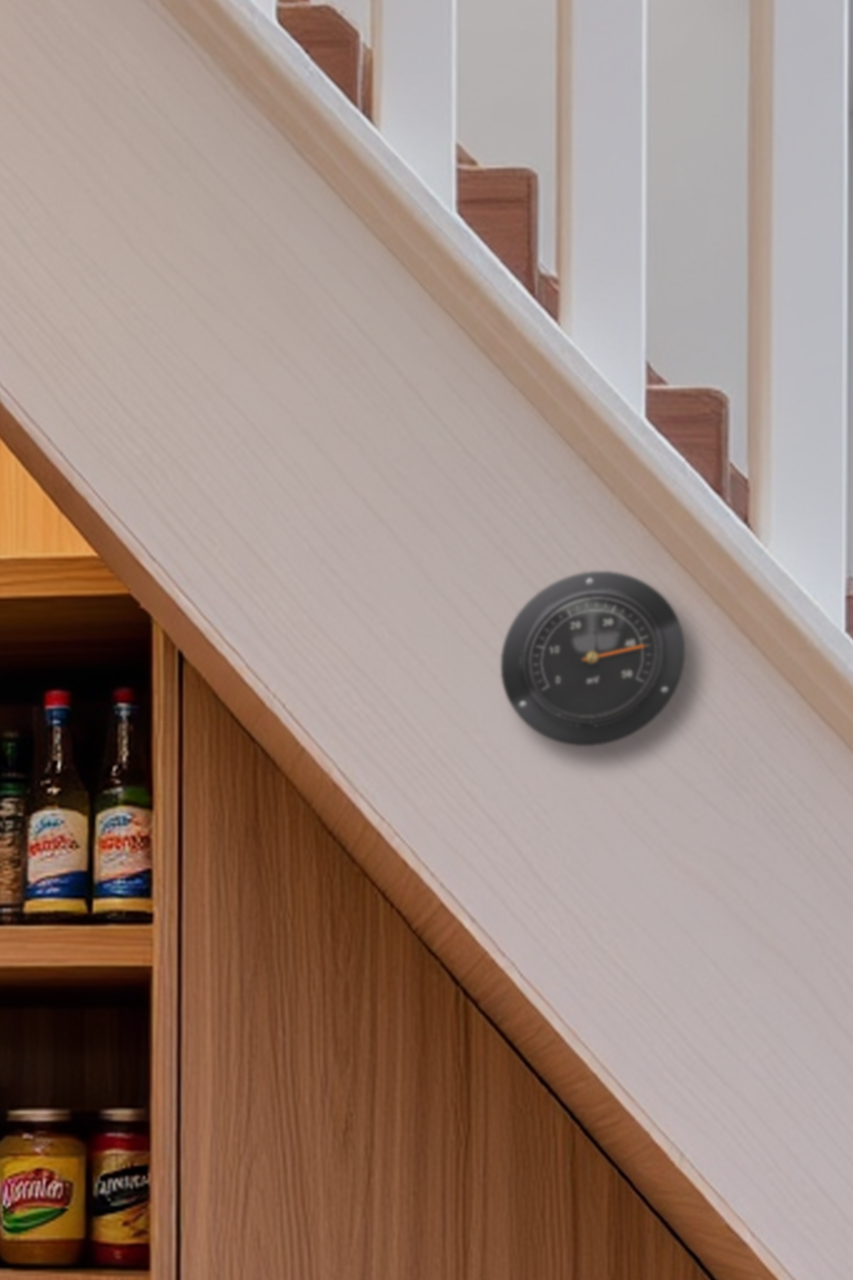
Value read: 42mV
